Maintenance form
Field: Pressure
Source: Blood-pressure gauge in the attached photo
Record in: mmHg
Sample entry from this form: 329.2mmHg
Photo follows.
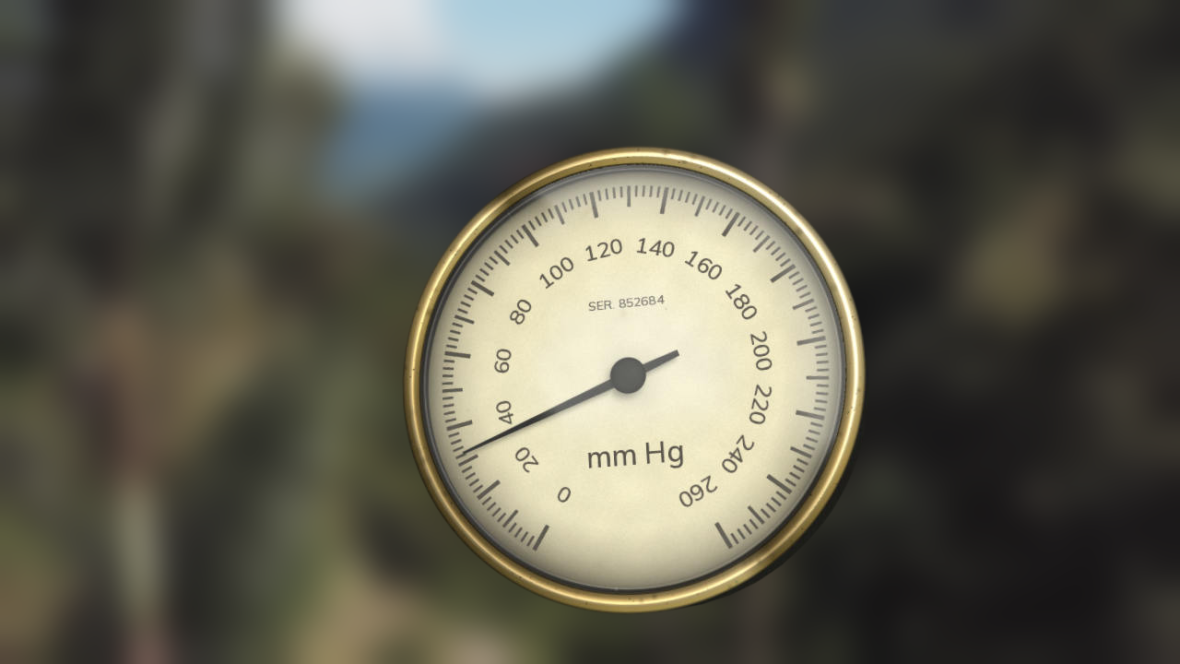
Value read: 32mmHg
